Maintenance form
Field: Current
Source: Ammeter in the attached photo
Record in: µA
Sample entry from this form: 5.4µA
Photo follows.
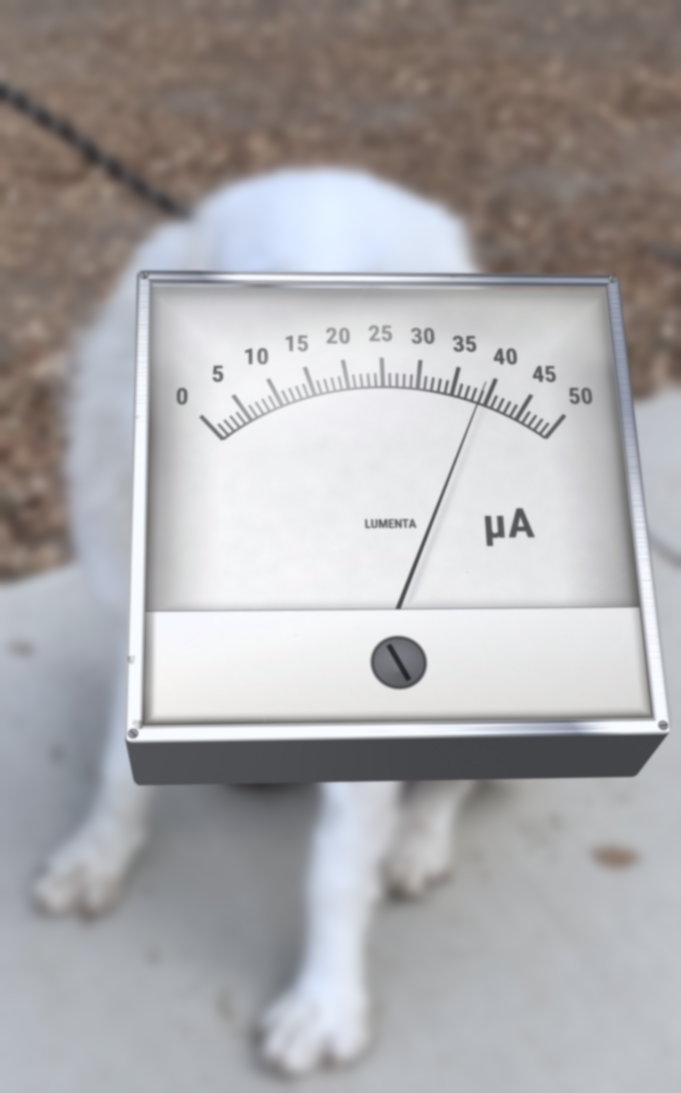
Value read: 39µA
